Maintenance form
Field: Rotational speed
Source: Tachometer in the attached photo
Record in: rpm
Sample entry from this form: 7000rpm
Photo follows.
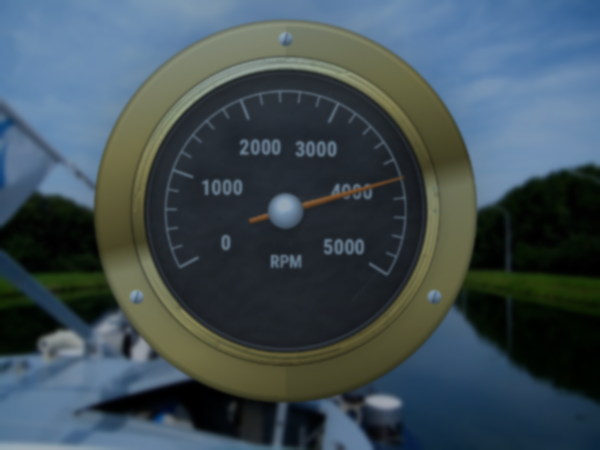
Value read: 4000rpm
